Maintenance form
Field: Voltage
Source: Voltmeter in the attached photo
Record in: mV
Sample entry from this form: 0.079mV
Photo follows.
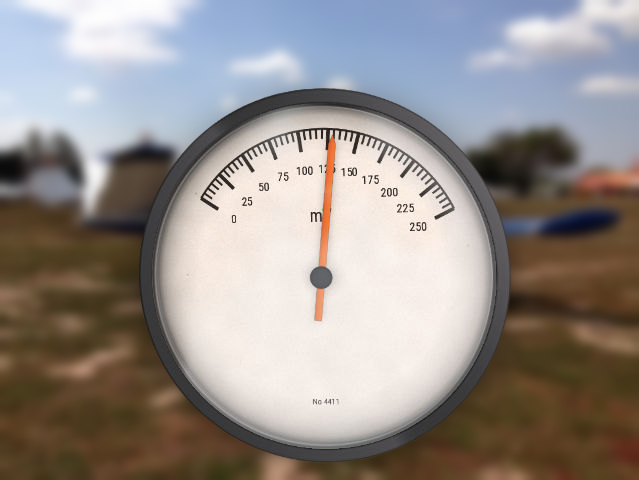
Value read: 130mV
